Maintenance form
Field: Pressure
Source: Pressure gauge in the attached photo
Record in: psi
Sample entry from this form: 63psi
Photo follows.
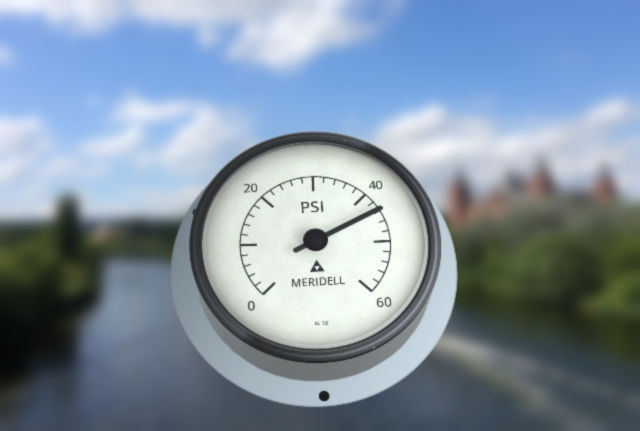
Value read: 44psi
